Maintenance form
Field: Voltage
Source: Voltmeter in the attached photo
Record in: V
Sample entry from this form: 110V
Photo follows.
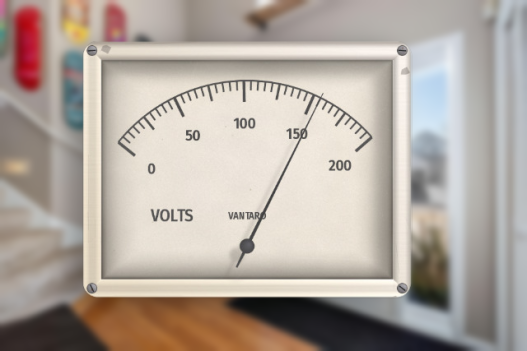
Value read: 155V
